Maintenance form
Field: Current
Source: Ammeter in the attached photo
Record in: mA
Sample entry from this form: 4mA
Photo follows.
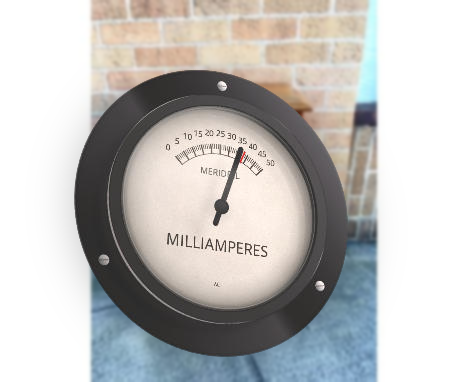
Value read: 35mA
